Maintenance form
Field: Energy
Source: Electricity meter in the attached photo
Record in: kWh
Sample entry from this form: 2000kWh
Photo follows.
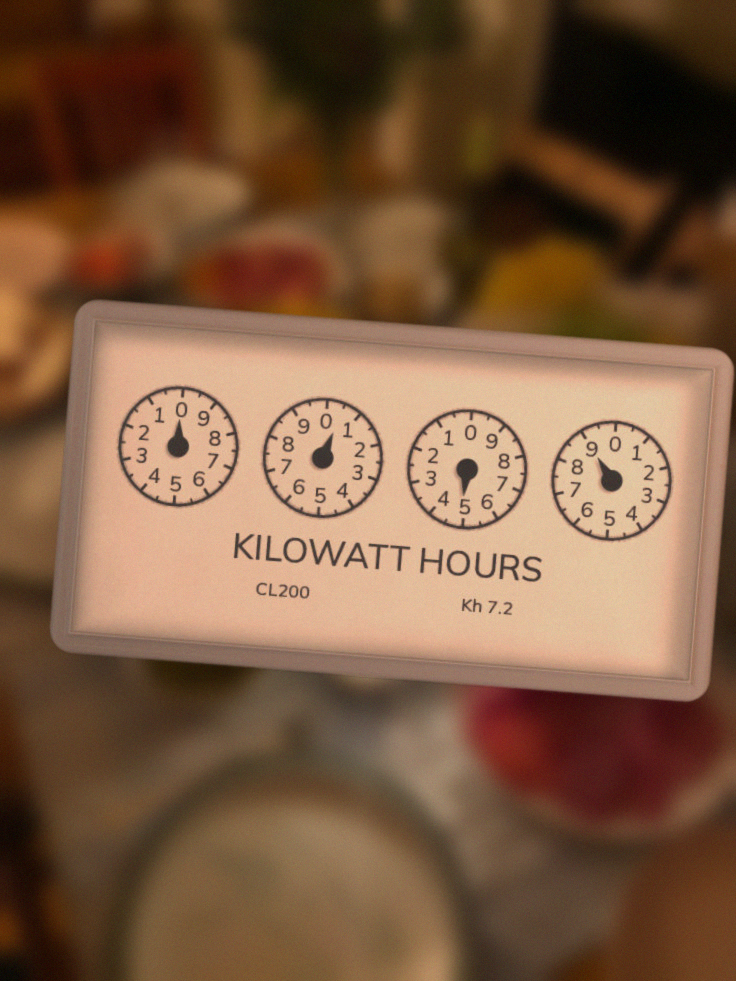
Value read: 49kWh
